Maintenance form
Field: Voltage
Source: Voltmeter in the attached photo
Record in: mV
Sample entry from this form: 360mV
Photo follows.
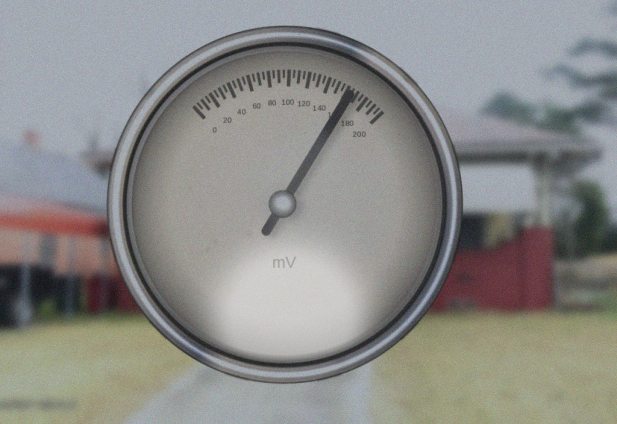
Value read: 165mV
